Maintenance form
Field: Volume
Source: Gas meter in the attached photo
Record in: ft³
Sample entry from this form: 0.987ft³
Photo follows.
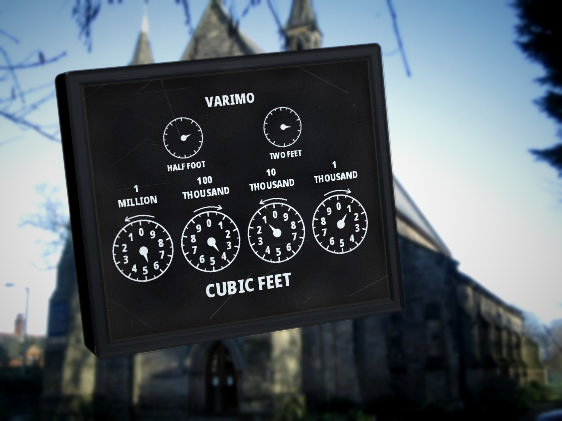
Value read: 541100ft³
